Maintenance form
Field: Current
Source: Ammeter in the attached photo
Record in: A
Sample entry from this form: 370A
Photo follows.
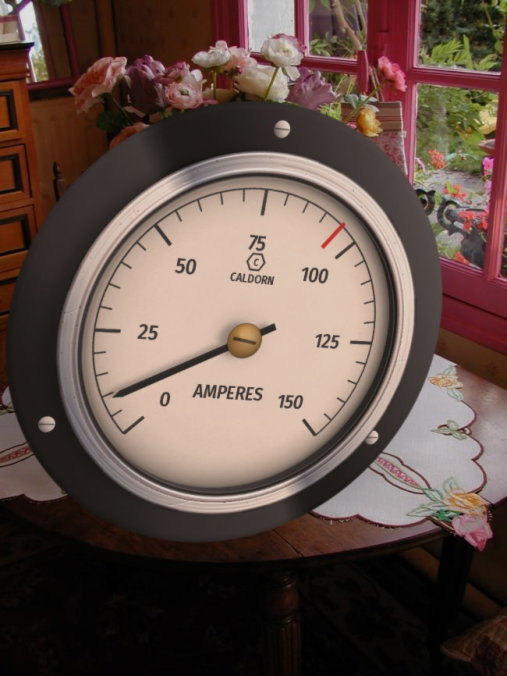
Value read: 10A
